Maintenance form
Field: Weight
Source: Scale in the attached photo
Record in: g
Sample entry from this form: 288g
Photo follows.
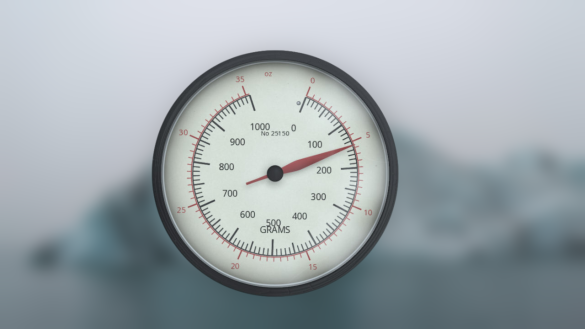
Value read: 150g
